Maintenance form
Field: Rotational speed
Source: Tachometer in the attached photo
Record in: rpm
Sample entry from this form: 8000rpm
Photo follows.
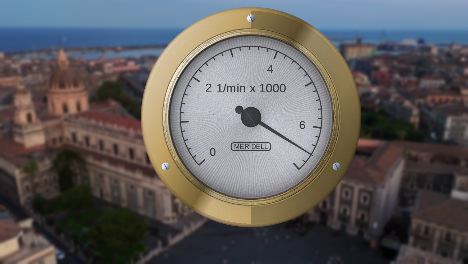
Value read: 6600rpm
